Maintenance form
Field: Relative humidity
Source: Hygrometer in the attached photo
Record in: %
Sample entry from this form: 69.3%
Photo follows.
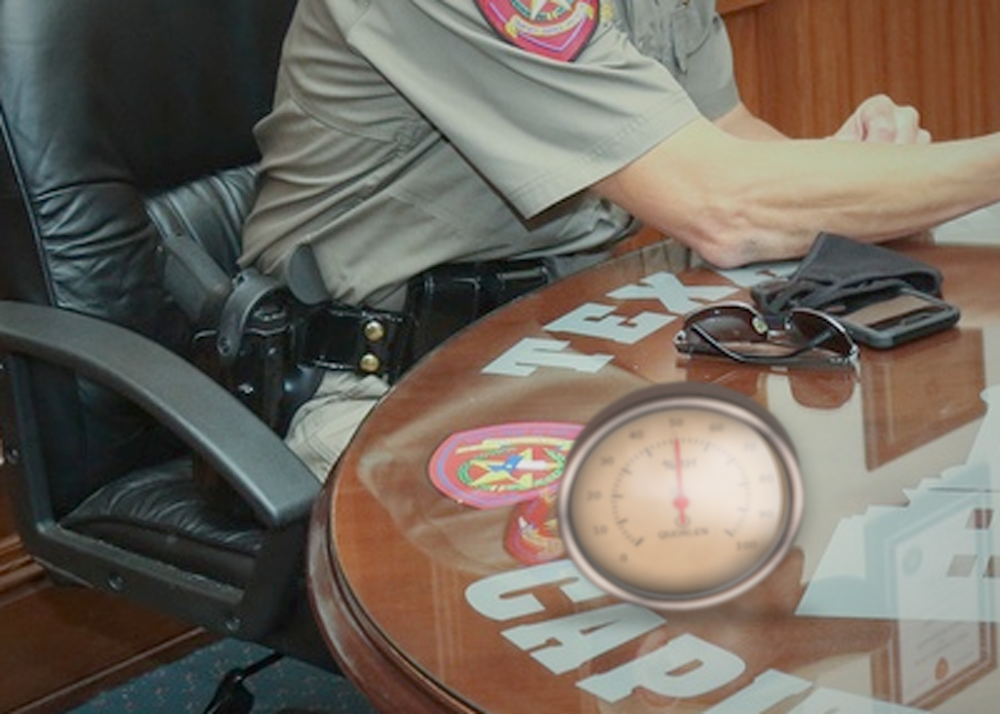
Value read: 50%
